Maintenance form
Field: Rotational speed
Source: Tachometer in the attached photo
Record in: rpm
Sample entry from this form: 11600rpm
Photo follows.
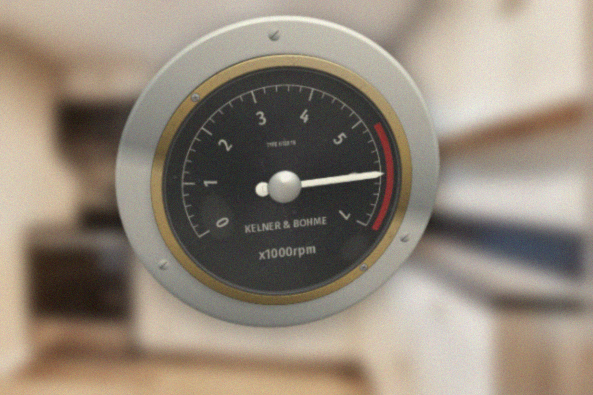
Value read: 6000rpm
